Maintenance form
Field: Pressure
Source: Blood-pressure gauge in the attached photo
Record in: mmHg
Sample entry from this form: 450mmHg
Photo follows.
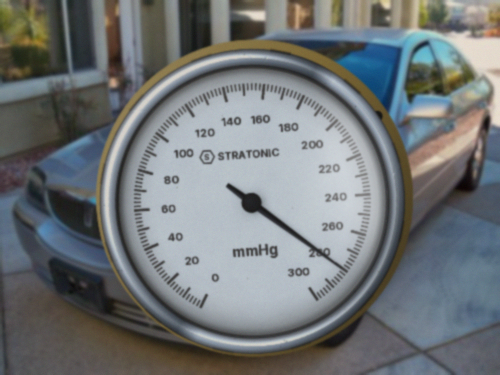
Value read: 280mmHg
